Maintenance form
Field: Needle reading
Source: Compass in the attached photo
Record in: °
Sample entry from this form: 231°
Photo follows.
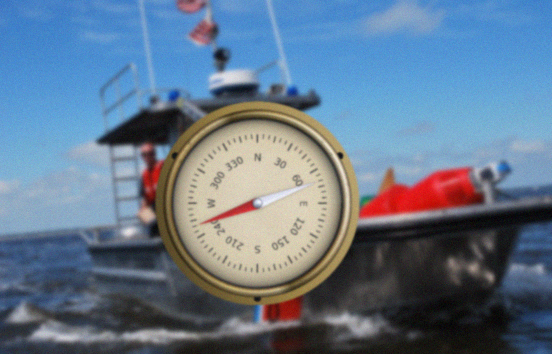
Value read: 250°
